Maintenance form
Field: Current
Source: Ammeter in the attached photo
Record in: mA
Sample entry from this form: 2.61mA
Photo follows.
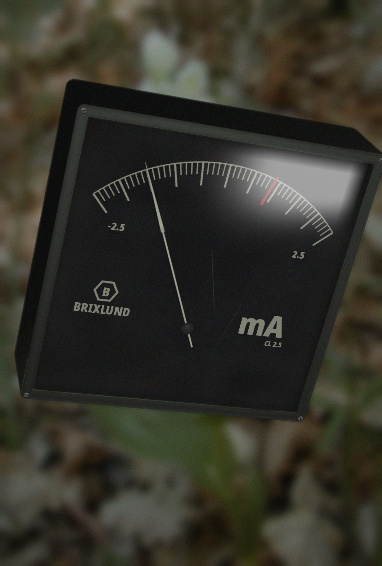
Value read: -1.5mA
